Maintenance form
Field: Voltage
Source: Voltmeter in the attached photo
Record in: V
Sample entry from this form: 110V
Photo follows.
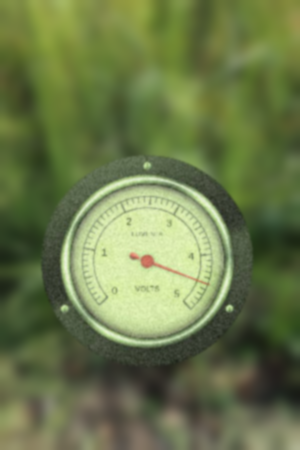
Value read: 4.5V
